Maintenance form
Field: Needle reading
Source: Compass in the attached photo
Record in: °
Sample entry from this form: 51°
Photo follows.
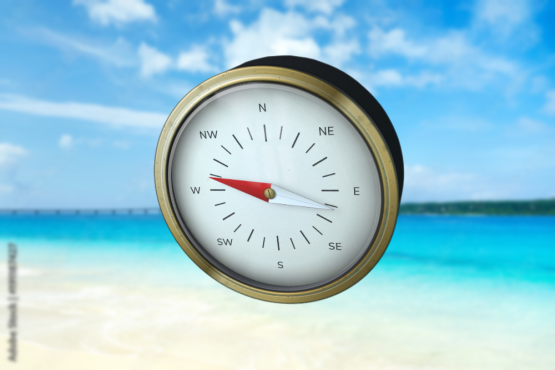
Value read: 285°
